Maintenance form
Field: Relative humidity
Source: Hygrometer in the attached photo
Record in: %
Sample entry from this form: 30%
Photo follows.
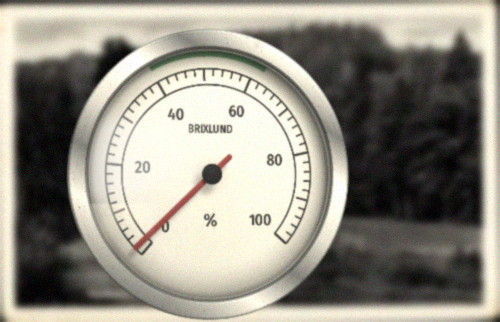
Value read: 2%
